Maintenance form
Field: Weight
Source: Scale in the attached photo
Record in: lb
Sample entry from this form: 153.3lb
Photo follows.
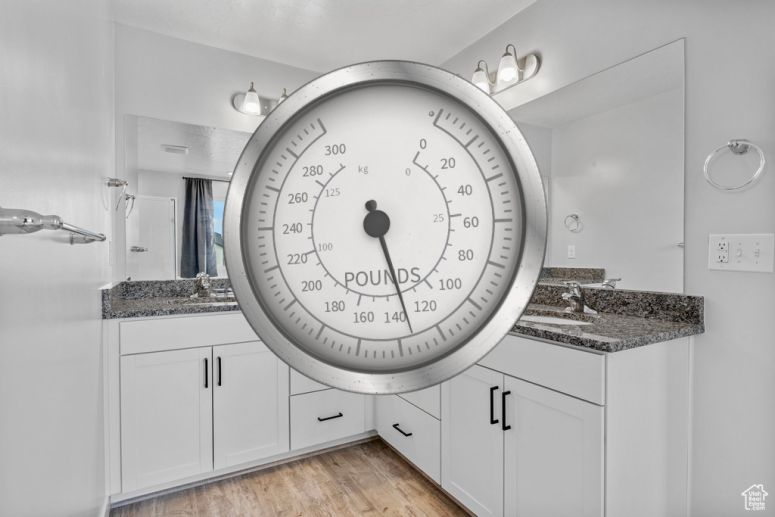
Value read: 132lb
